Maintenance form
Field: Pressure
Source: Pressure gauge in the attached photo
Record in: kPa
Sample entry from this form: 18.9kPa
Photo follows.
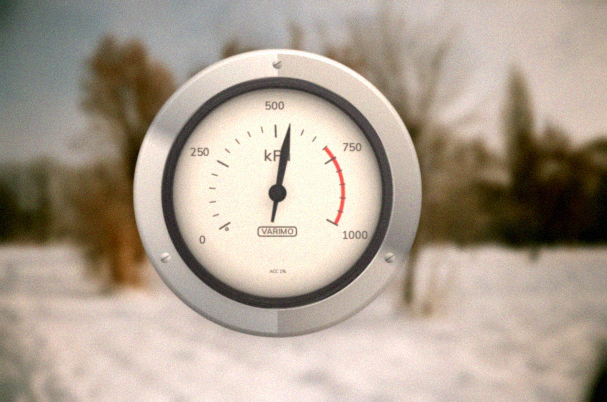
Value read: 550kPa
